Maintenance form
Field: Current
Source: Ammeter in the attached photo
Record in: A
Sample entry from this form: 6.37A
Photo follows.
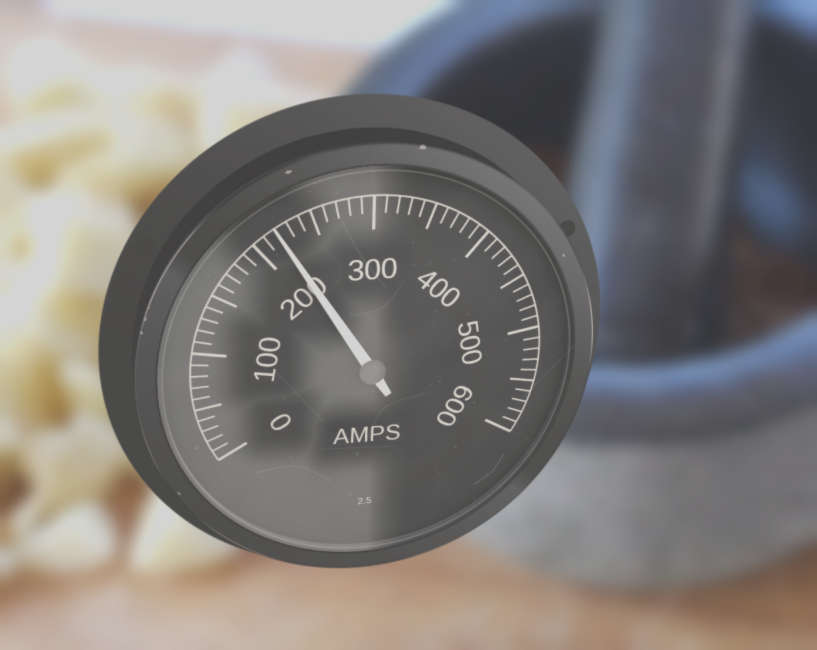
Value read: 220A
